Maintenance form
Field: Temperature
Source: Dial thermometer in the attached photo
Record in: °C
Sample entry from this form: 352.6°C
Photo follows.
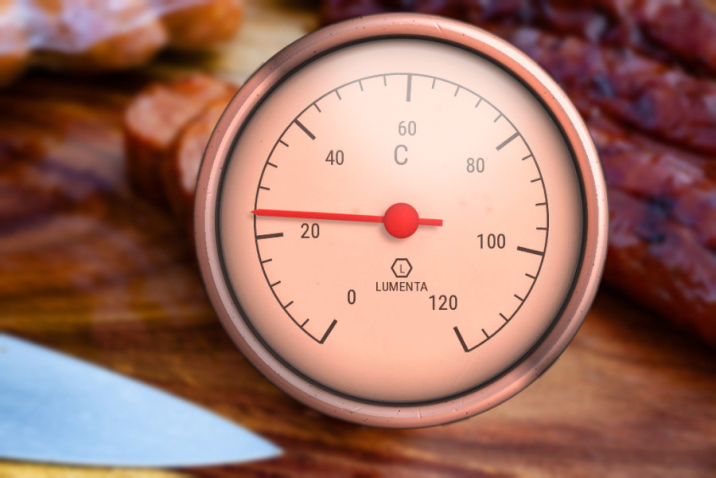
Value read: 24°C
